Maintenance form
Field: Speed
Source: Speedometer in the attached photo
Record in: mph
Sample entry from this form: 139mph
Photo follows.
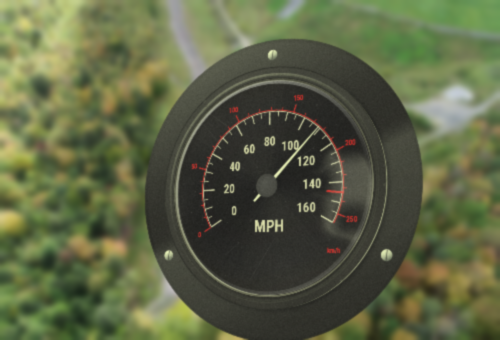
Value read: 110mph
